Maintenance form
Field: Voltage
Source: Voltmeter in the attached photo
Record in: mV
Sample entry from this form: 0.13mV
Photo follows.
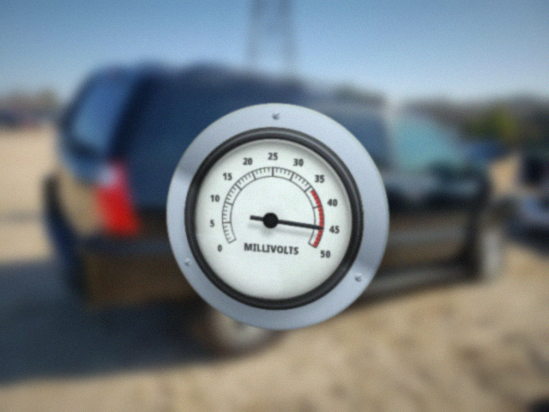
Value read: 45mV
